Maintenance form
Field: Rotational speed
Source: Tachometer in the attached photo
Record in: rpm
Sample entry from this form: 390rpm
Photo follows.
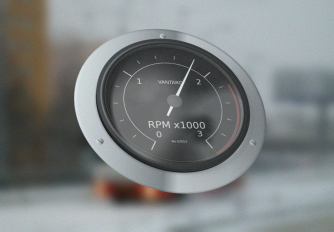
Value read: 1800rpm
